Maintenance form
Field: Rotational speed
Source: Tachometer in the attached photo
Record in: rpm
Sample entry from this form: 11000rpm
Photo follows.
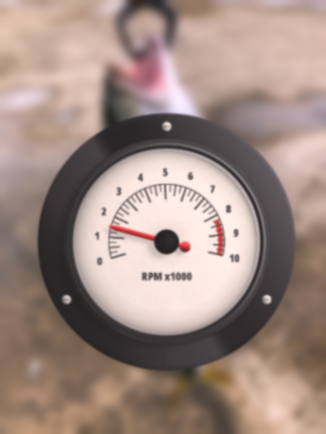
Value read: 1500rpm
